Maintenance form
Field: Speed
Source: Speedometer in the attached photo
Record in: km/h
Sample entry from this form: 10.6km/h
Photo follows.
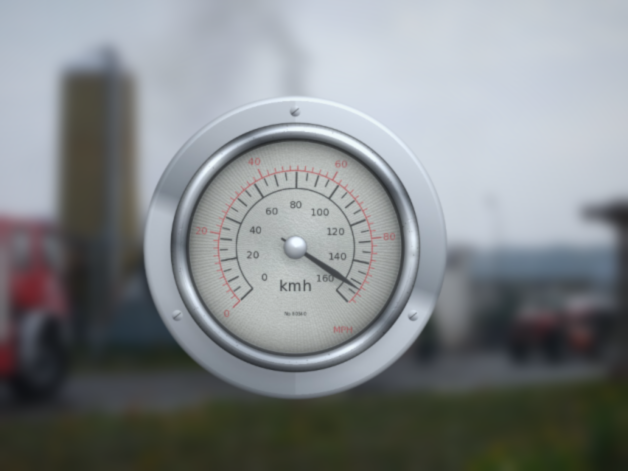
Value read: 152.5km/h
